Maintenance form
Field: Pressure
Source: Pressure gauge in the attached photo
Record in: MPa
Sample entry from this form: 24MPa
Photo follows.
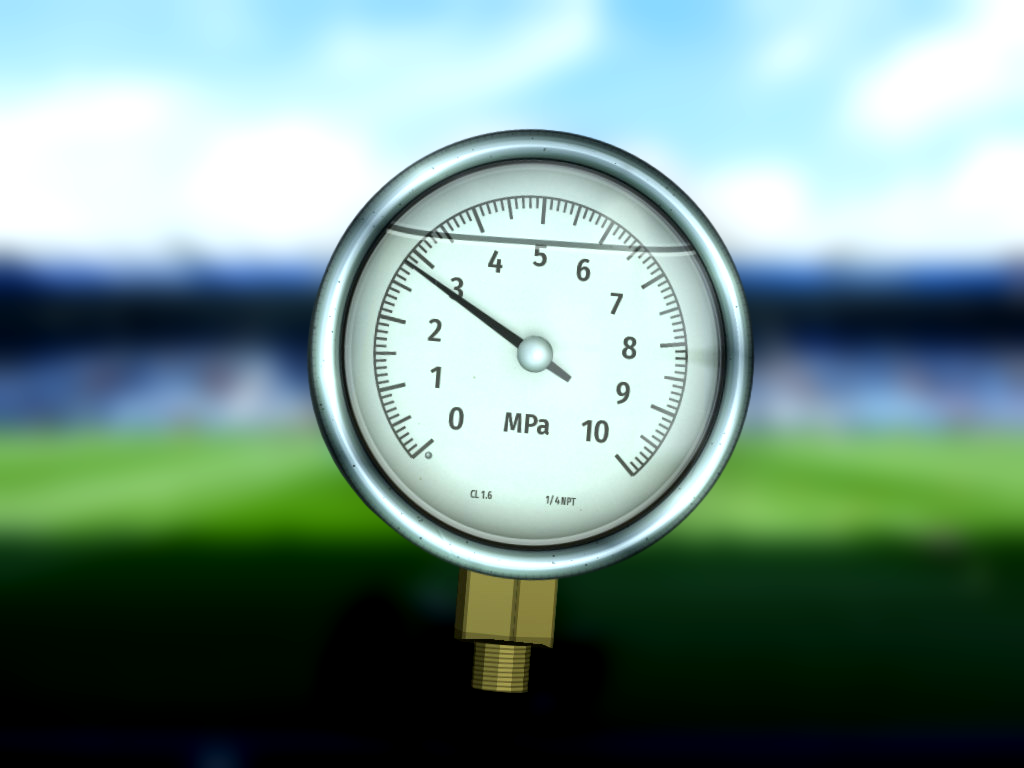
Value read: 2.8MPa
